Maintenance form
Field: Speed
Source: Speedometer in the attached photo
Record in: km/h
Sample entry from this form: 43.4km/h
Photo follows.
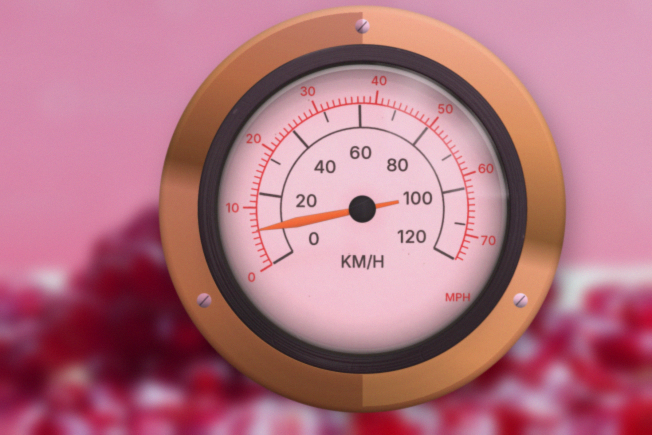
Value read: 10km/h
